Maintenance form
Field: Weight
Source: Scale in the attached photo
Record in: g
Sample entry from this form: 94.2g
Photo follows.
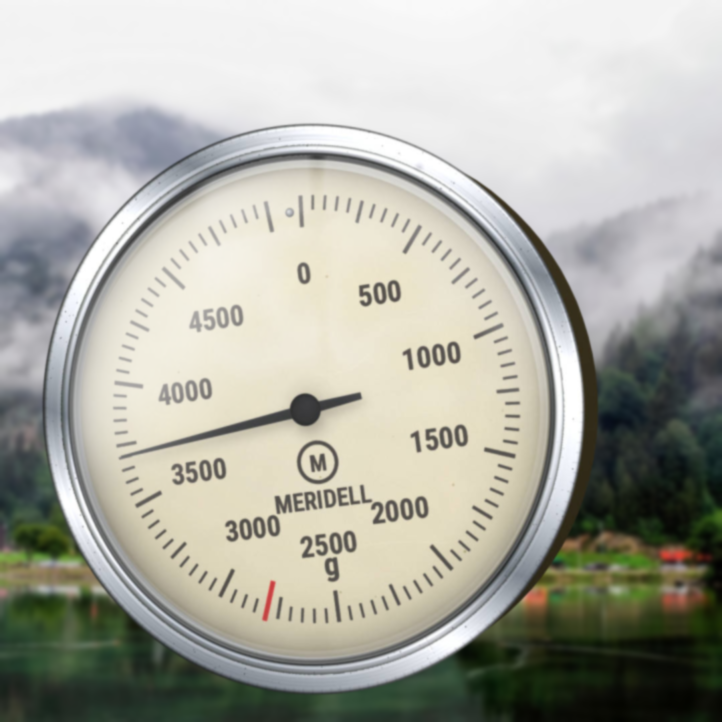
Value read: 3700g
